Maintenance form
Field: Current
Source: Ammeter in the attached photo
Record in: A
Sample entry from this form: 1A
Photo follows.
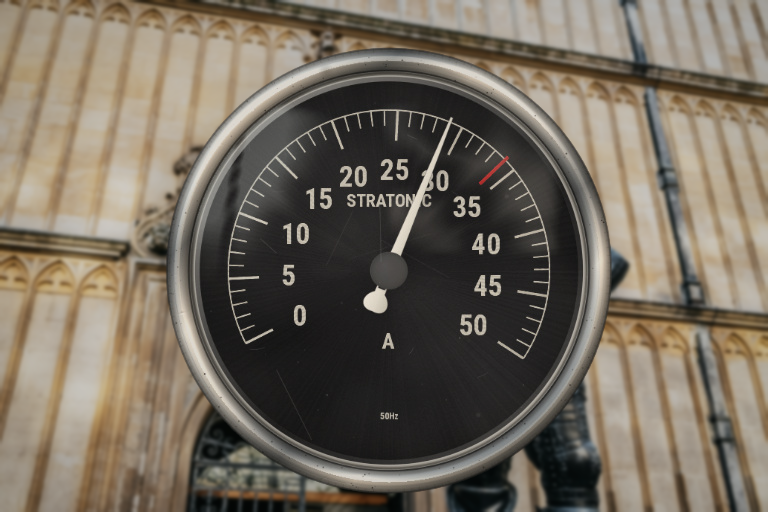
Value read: 29A
